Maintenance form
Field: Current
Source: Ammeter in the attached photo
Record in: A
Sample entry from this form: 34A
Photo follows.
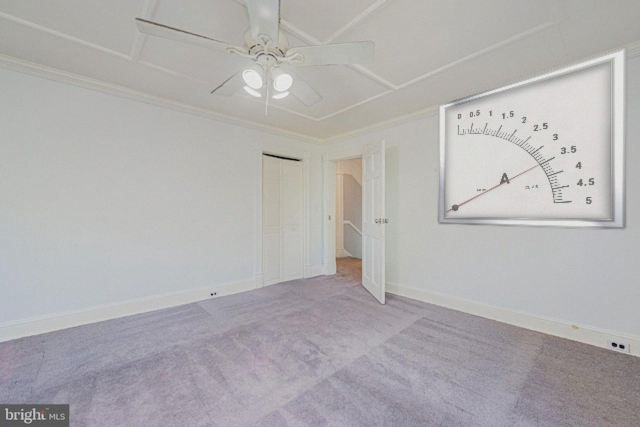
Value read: 3.5A
